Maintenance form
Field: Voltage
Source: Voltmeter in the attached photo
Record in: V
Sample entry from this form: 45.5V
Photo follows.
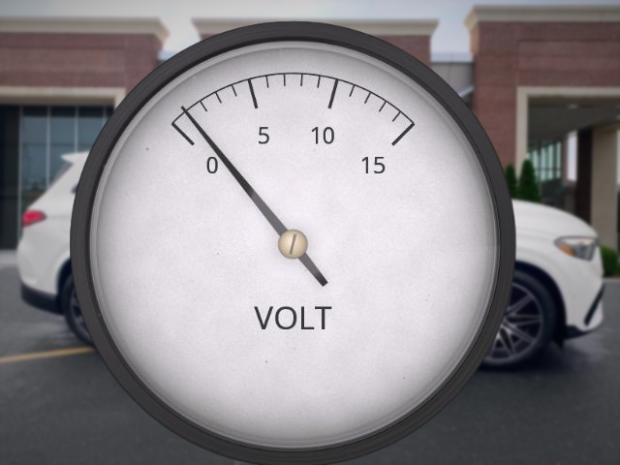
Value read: 1V
